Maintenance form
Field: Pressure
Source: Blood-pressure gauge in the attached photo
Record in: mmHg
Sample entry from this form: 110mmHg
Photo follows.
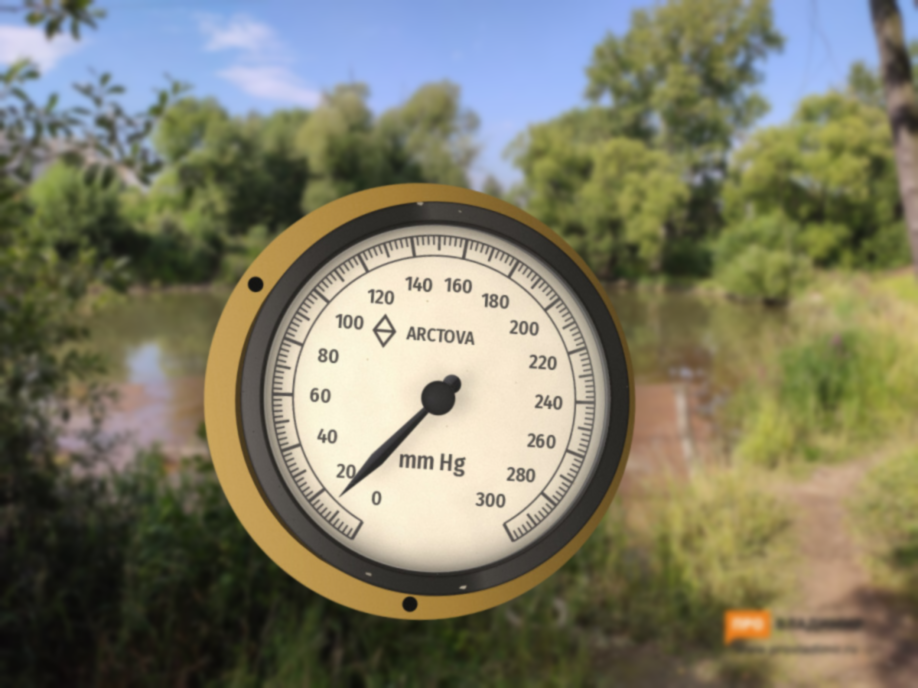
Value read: 14mmHg
